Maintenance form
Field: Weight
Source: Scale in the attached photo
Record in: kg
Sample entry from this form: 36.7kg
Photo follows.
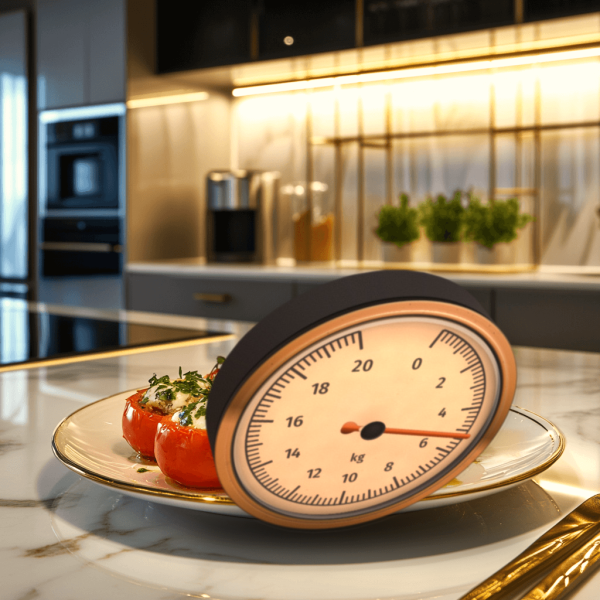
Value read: 5kg
